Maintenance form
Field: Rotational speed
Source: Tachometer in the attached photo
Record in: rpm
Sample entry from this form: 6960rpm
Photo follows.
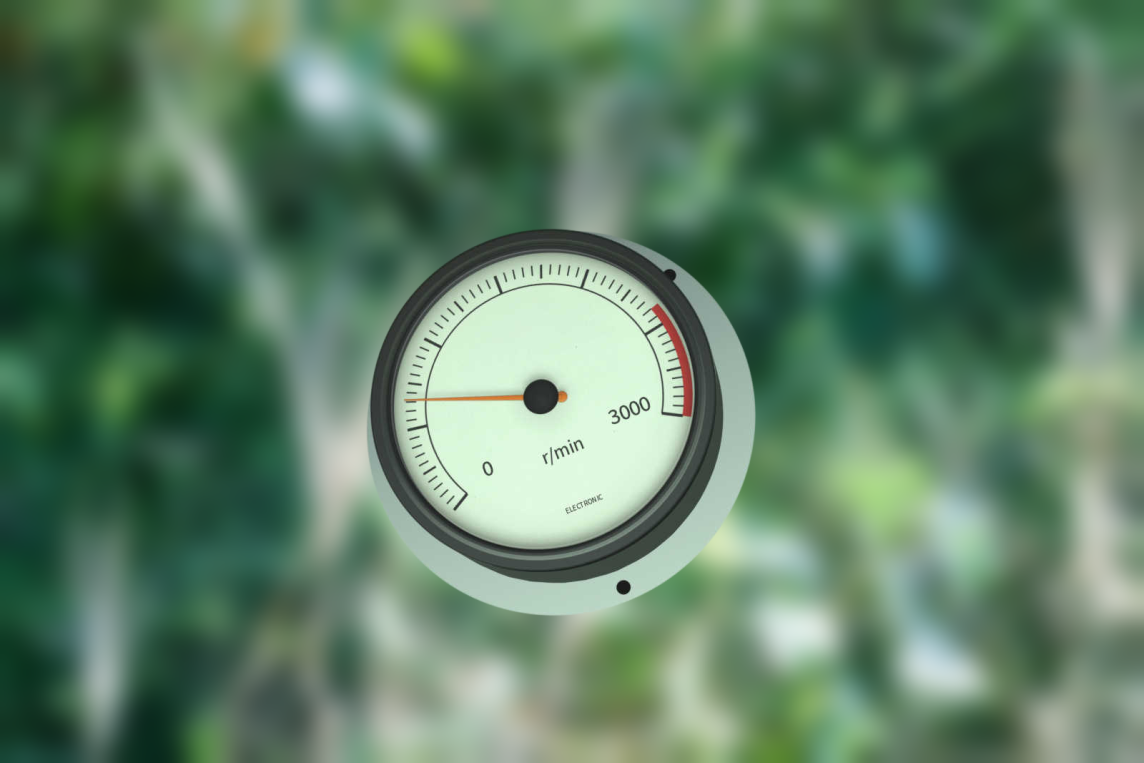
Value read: 650rpm
